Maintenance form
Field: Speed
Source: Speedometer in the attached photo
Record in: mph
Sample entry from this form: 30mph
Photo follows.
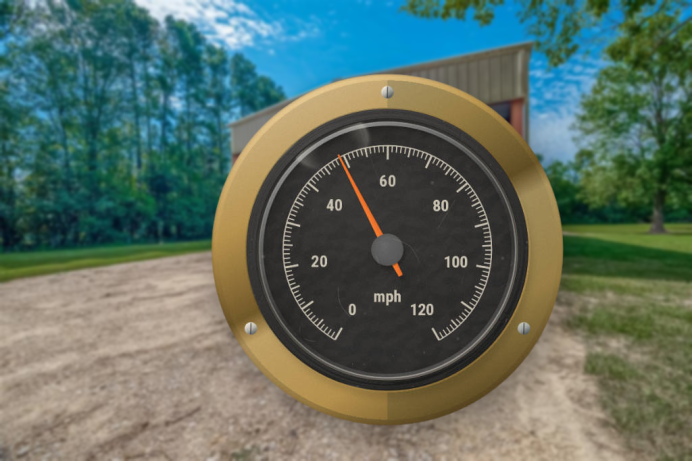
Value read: 49mph
